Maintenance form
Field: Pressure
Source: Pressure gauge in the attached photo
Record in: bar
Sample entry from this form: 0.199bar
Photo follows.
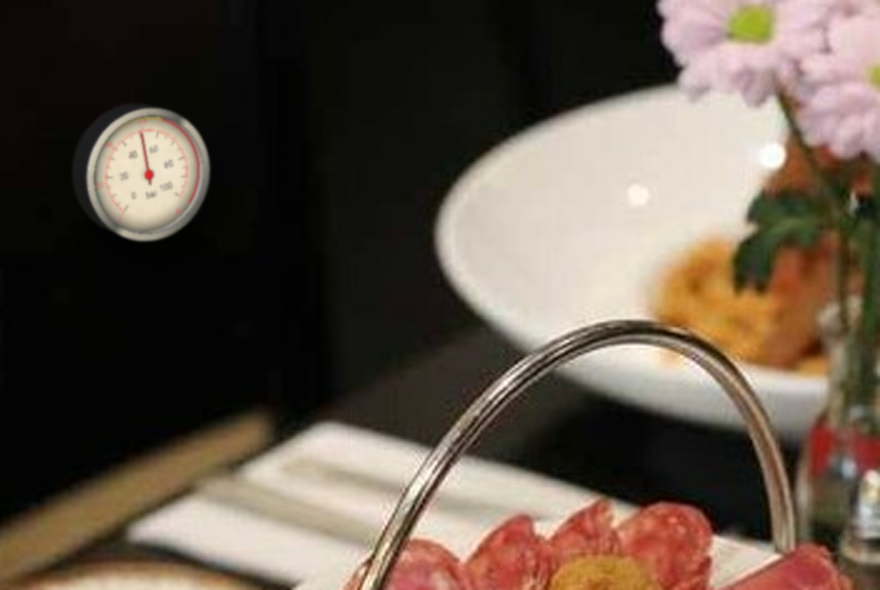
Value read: 50bar
